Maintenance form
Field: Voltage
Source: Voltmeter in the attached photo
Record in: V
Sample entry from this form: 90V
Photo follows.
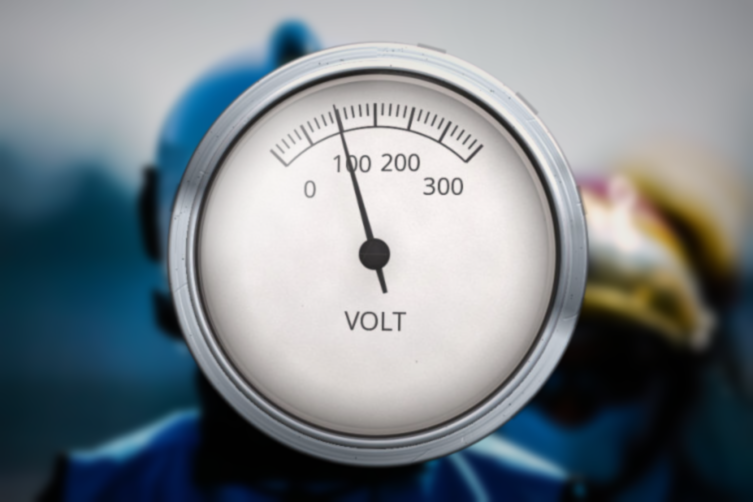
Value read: 100V
